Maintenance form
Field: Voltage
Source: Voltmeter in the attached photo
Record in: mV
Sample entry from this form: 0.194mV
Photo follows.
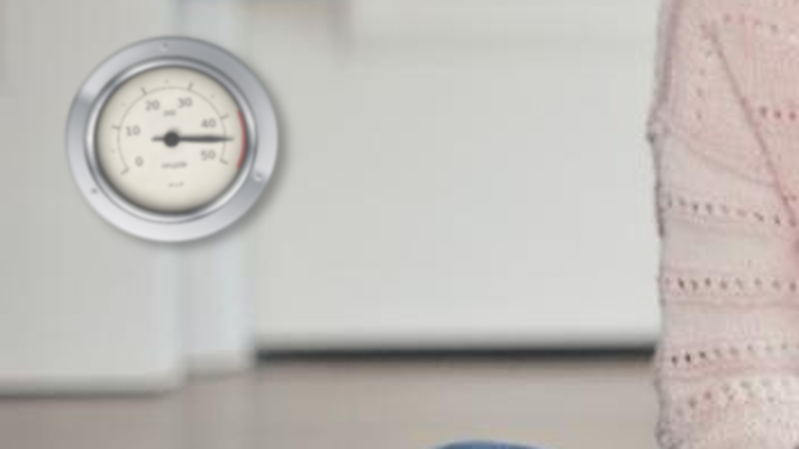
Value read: 45mV
